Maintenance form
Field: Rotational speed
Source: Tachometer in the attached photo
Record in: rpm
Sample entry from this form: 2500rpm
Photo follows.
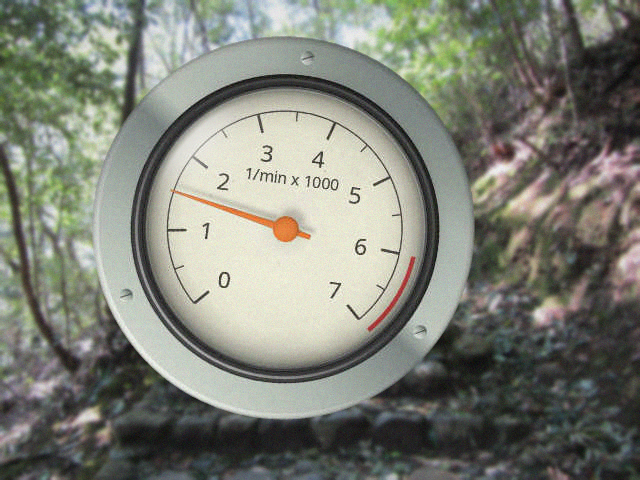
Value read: 1500rpm
